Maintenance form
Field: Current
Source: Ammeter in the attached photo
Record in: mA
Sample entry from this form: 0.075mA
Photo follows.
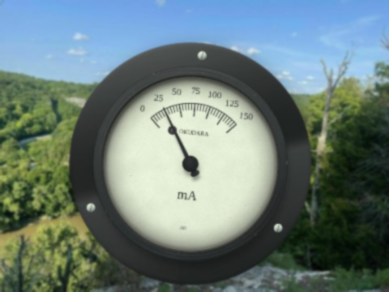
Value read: 25mA
